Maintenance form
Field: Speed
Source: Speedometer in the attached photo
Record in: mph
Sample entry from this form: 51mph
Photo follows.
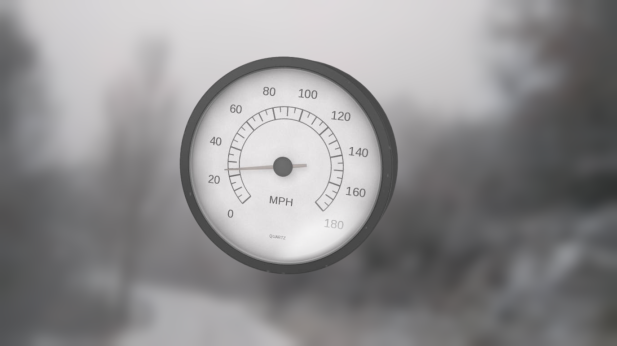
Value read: 25mph
